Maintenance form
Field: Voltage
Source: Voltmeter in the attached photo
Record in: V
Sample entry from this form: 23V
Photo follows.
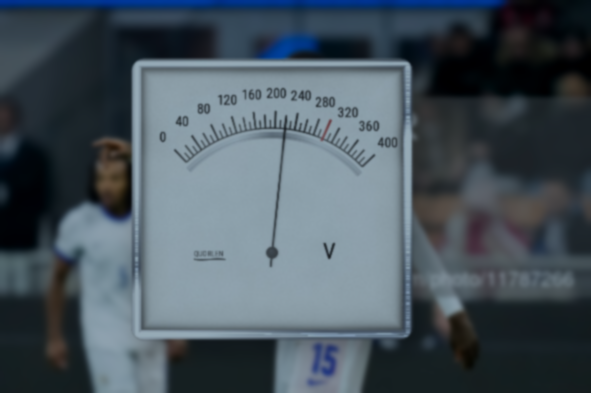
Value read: 220V
